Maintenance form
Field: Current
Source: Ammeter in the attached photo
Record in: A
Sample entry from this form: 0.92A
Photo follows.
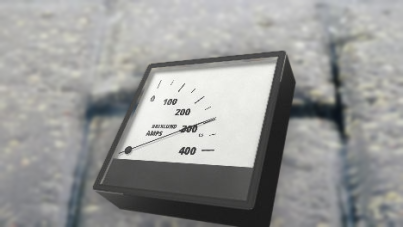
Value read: 300A
